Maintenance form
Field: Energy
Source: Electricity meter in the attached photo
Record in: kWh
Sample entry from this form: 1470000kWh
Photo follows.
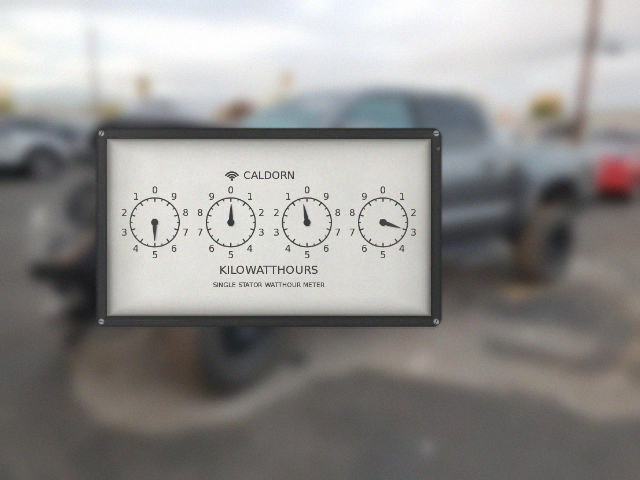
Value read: 5003kWh
